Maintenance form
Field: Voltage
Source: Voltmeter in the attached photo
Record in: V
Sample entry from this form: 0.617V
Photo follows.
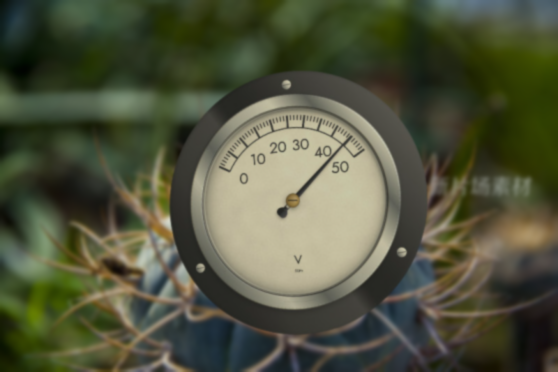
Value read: 45V
